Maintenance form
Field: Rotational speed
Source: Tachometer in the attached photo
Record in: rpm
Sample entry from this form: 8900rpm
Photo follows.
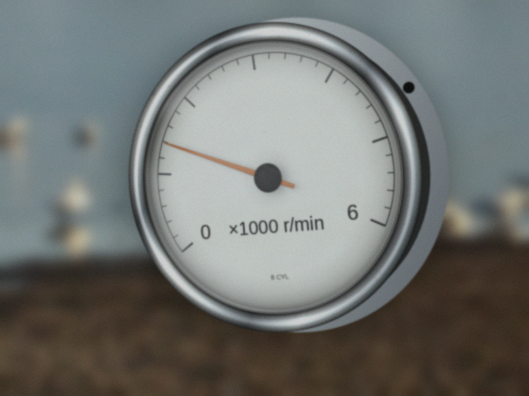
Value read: 1400rpm
